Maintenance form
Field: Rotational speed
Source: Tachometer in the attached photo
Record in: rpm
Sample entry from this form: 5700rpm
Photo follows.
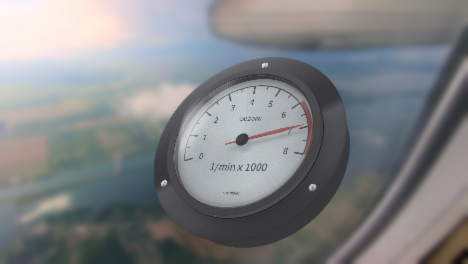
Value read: 7000rpm
